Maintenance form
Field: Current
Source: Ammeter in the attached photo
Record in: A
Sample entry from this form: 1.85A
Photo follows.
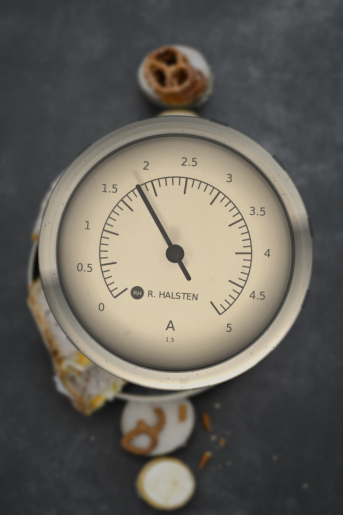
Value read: 1.8A
